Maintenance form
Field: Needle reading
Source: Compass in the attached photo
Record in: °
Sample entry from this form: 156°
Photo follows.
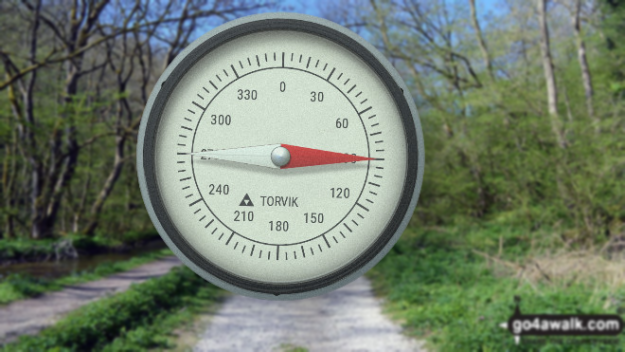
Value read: 90°
